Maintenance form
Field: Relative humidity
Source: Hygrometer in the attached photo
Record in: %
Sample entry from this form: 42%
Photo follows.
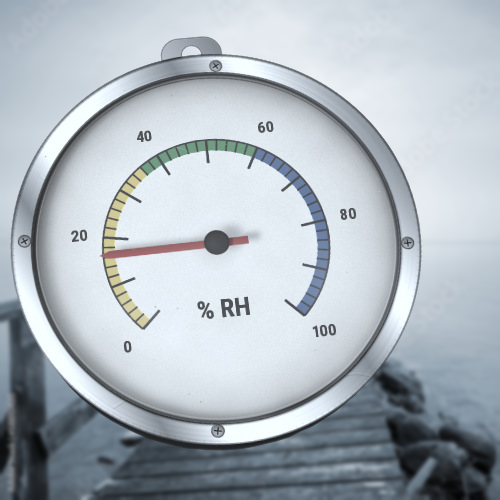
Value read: 16%
